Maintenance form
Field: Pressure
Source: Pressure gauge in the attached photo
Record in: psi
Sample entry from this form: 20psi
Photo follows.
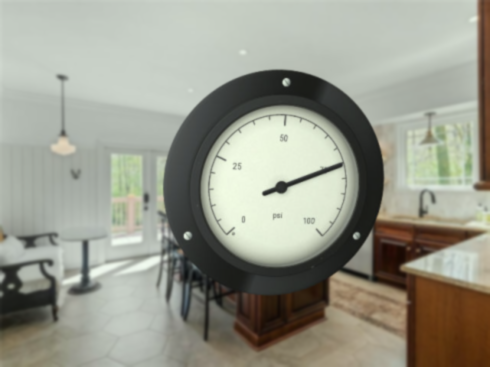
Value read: 75psi
